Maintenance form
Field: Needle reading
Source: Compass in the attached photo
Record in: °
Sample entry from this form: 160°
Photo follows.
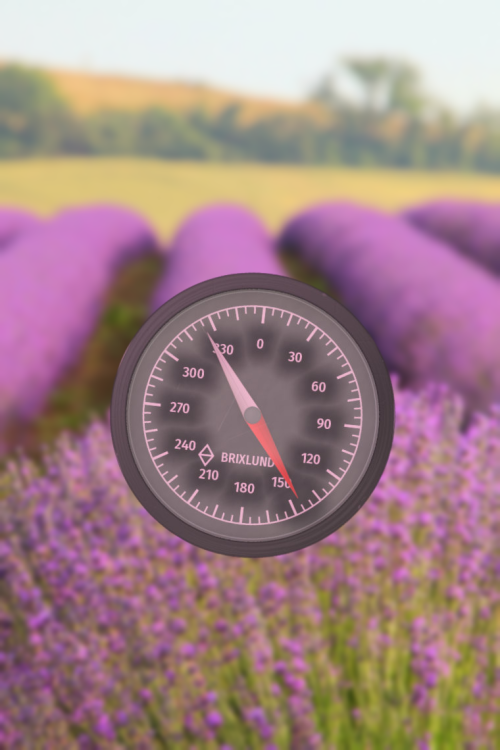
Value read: 145°
